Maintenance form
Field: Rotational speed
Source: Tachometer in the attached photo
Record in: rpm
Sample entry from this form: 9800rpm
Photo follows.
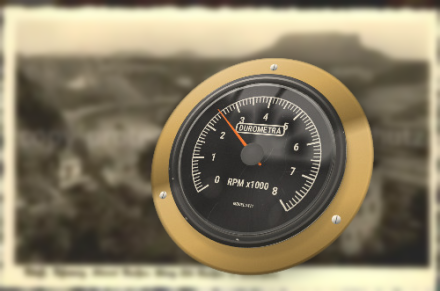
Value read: 2500rpm
